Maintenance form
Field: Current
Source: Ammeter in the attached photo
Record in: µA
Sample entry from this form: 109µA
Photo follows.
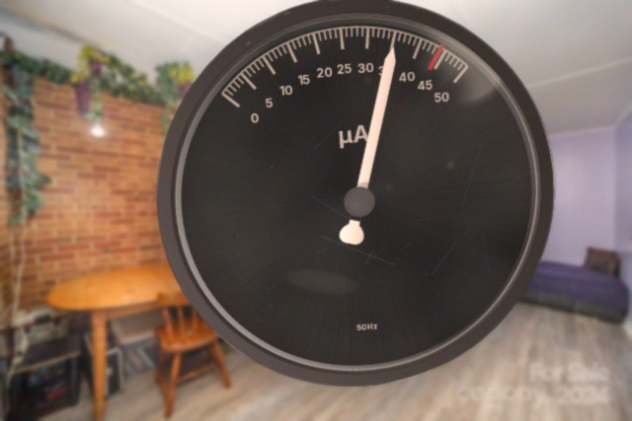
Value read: 35µA
